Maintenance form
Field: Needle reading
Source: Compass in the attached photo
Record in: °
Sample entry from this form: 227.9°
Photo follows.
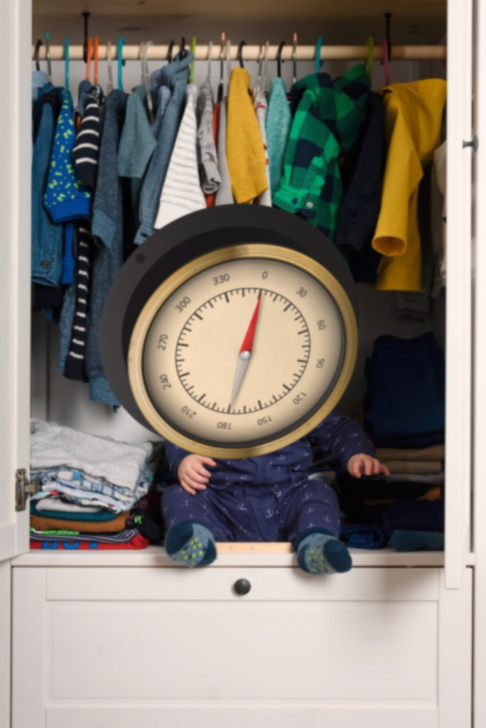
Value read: 0°
